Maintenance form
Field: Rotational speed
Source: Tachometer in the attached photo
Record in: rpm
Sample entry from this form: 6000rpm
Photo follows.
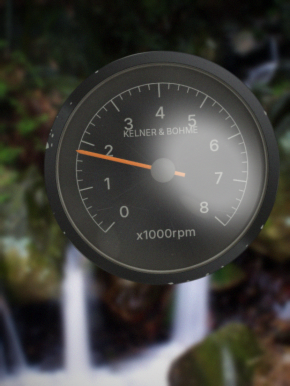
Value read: 1800rpm
